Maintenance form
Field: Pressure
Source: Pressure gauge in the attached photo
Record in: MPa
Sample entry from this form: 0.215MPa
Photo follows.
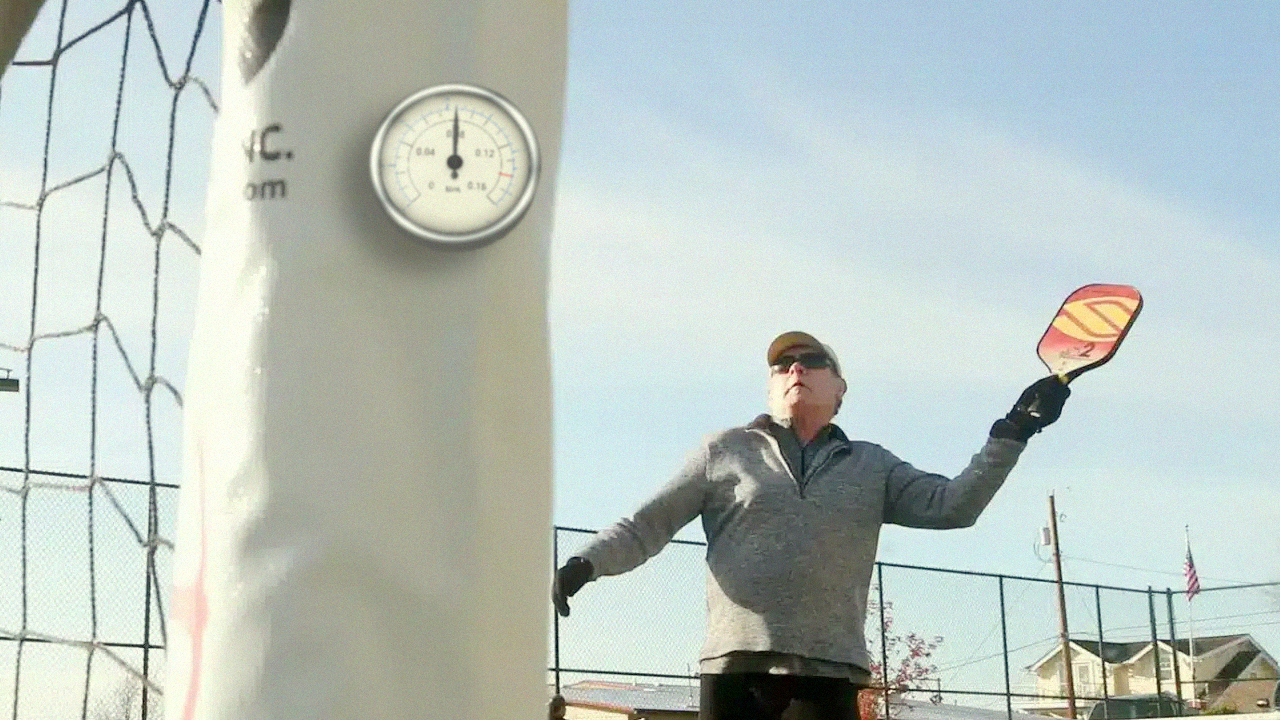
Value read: 0.08MPa
